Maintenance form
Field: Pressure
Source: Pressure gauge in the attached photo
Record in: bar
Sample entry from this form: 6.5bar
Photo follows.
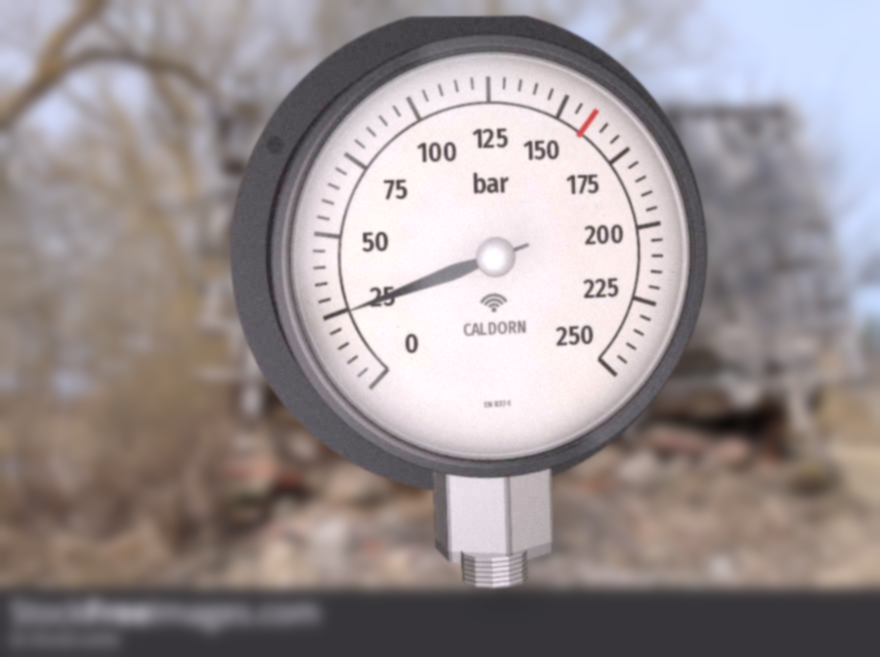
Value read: 25bar
